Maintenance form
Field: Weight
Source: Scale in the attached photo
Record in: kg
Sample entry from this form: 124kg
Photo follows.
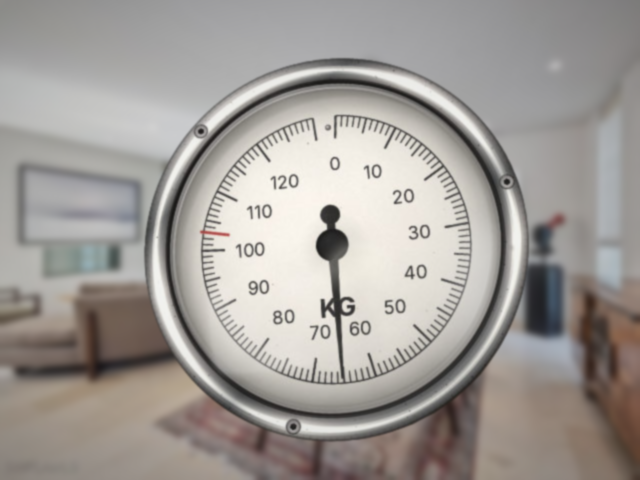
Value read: 65kg
